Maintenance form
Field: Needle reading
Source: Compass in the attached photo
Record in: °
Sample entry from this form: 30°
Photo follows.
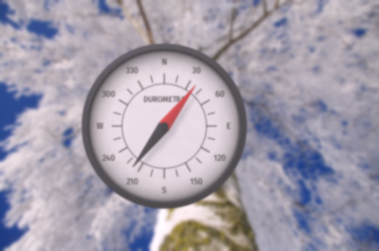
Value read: 37.5°
